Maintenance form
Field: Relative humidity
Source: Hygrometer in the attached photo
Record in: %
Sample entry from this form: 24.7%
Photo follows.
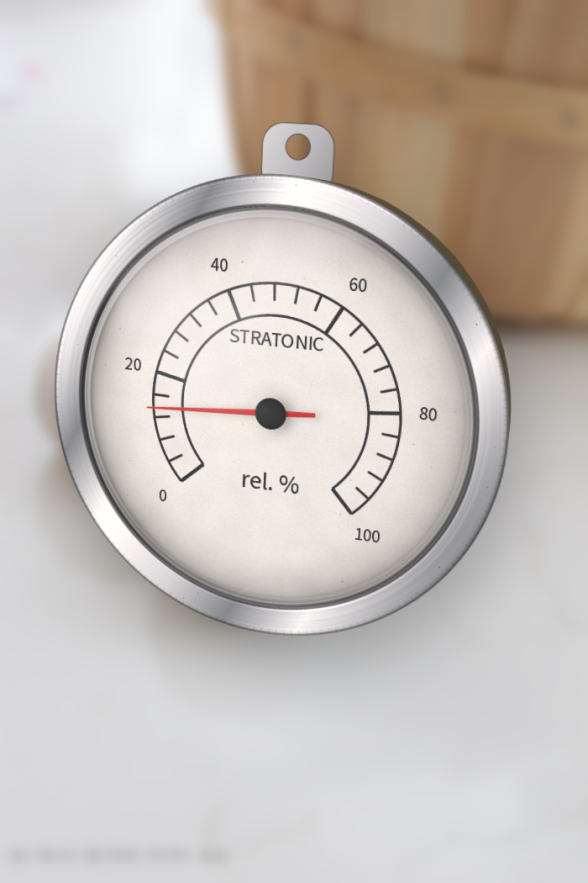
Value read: 14%
